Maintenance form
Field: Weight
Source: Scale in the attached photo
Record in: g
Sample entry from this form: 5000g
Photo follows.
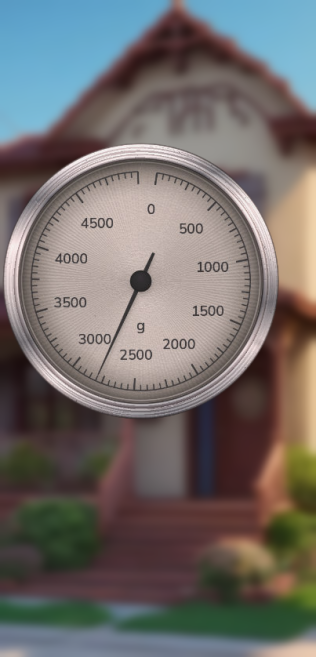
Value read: 2800g
